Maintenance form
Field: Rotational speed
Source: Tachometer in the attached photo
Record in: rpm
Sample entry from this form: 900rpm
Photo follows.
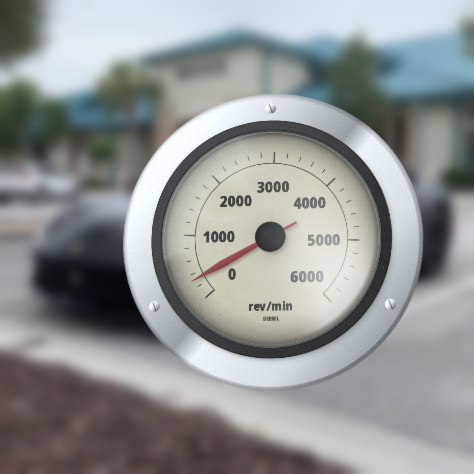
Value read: 300rpm
